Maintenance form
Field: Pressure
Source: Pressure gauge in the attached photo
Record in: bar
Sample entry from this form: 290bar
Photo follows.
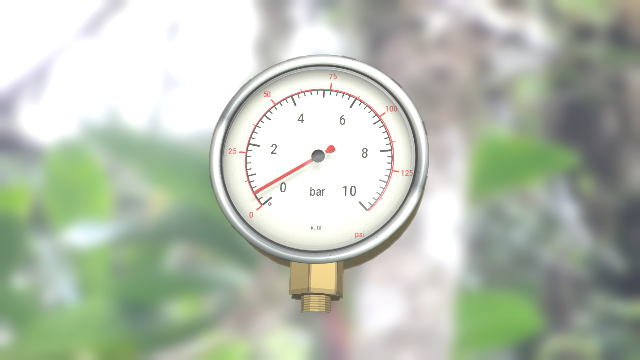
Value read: 0.4bar
